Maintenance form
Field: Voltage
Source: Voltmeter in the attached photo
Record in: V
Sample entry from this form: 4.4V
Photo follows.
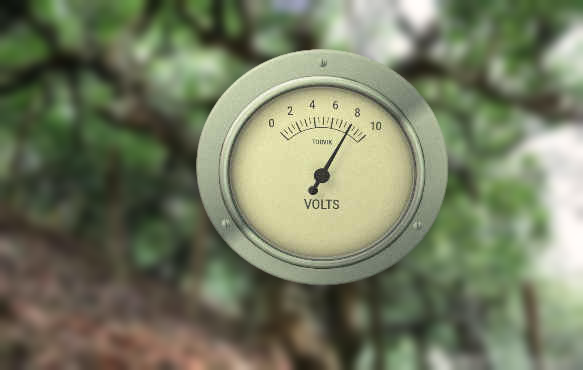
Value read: 8V
